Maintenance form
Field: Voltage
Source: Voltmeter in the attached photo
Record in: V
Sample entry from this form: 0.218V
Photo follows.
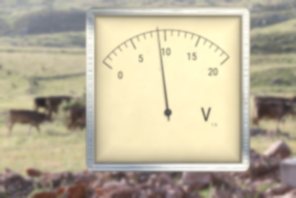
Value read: 9V
